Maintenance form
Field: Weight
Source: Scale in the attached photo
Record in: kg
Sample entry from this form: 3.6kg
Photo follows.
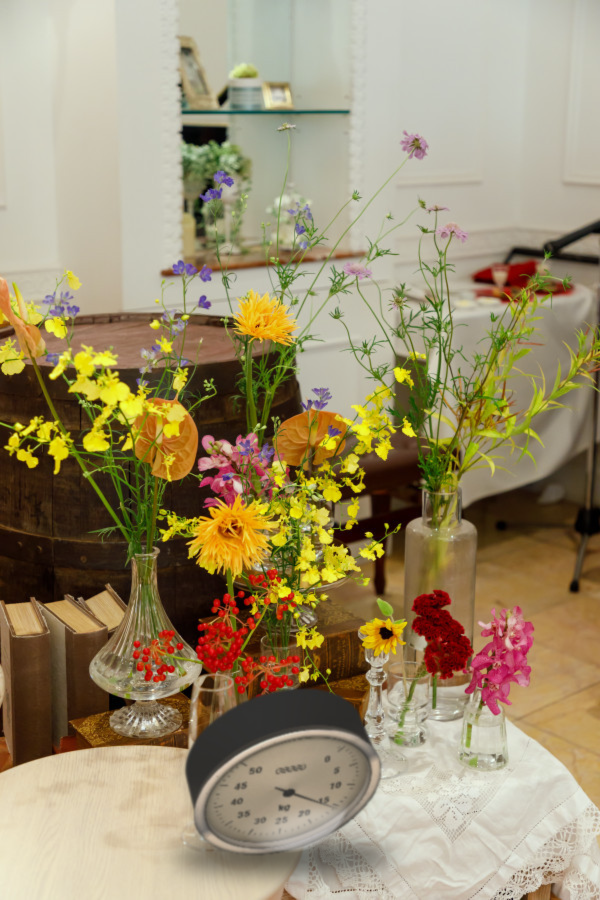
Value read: 15kg
